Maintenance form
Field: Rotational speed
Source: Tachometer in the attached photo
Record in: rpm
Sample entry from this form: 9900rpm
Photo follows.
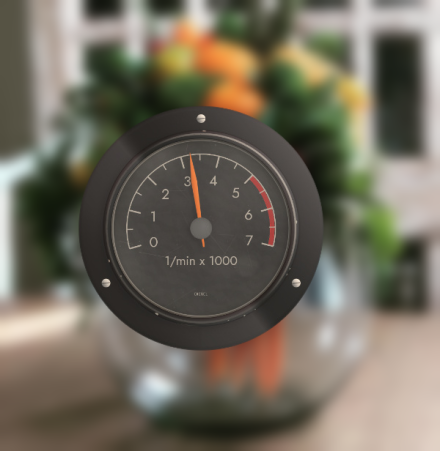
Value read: 3250rpm
